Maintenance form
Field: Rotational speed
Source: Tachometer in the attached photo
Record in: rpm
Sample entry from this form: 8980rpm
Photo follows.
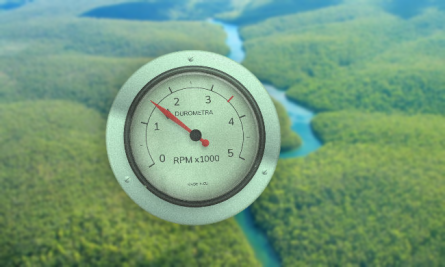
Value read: 1500rpm
